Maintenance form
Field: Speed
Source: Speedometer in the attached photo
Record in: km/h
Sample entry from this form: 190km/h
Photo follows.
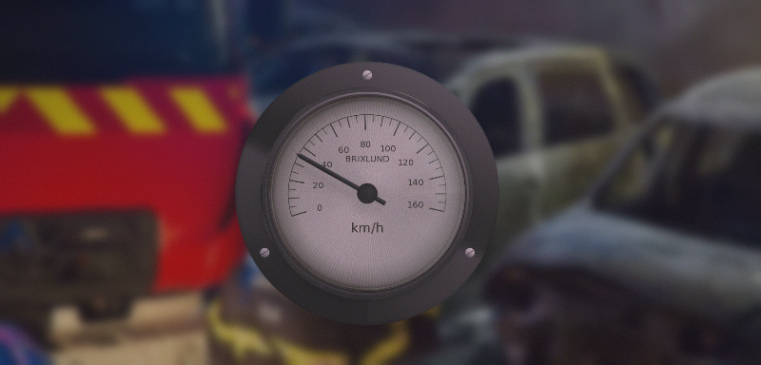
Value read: 35km/h
